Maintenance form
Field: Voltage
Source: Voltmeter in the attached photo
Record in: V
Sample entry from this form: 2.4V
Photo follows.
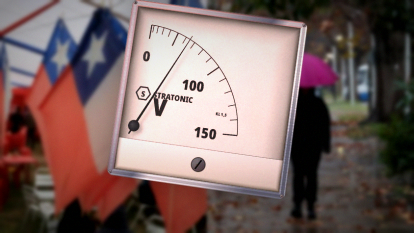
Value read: 65V
